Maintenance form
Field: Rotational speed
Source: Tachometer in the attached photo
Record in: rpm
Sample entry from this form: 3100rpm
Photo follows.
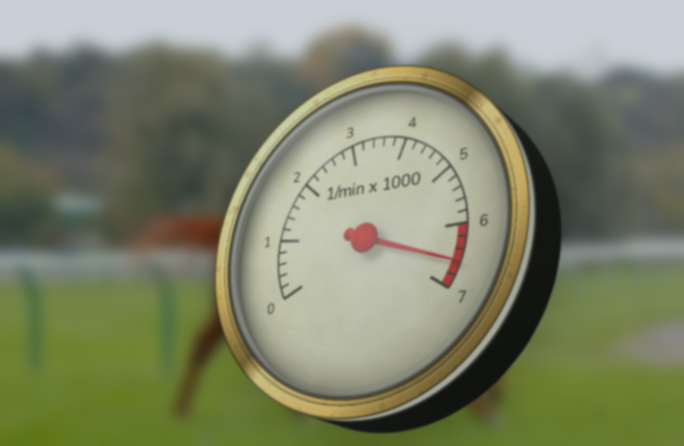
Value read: 6600rpm
